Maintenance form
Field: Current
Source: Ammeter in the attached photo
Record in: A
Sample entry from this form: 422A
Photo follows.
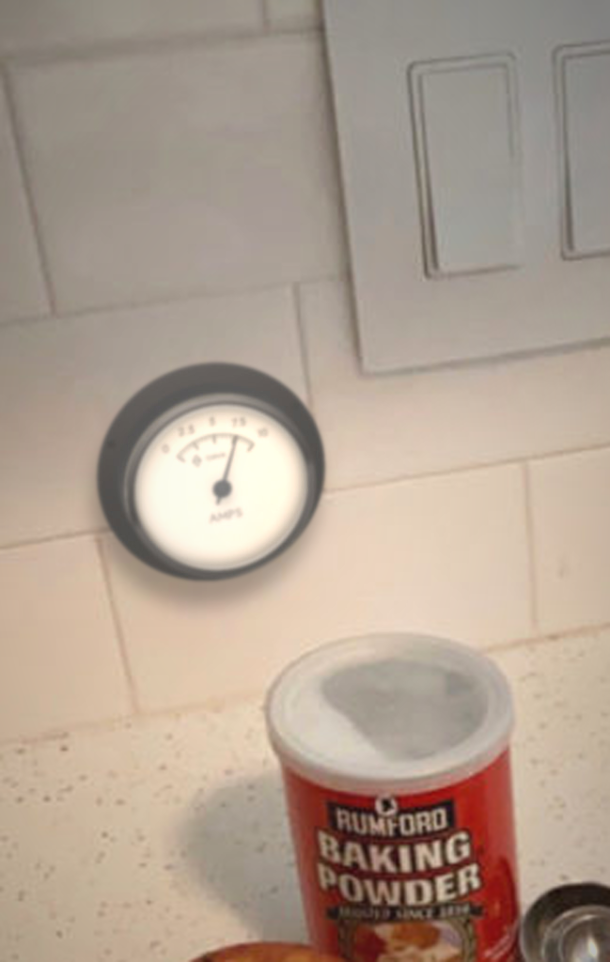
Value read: 7.5A
